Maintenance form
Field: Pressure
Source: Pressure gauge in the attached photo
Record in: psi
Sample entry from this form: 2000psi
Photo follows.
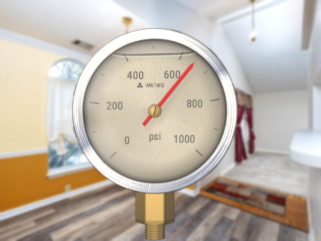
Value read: 650psi
